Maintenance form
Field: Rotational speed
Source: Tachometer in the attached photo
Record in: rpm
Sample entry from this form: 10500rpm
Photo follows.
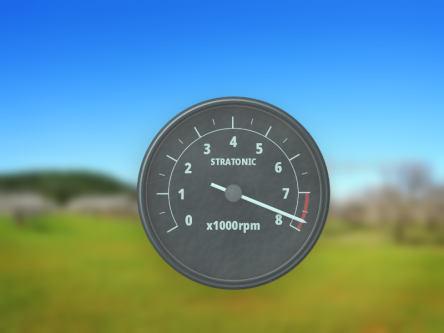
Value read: 7750rpm
